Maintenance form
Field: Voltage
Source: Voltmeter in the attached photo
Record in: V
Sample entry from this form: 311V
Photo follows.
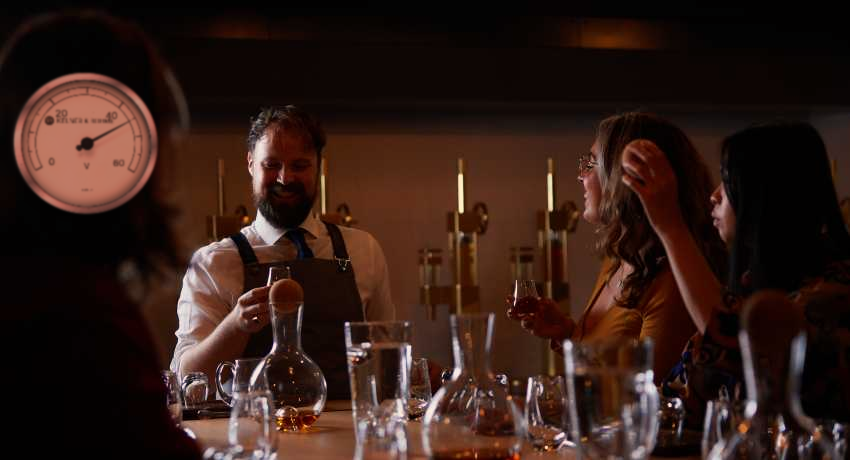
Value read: 45V
